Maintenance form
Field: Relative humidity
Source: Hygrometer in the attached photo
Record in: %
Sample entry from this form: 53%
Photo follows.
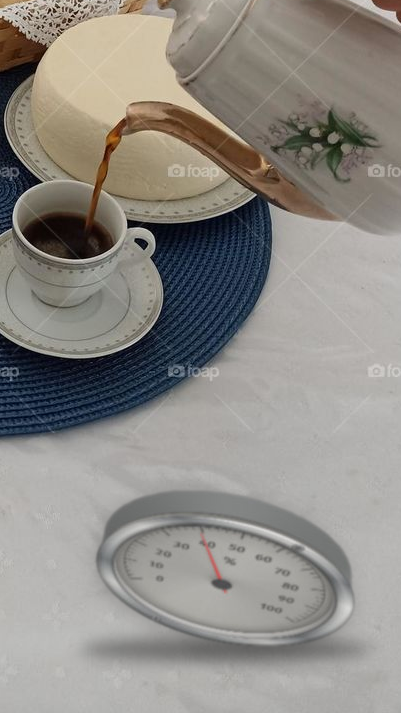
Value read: 40%
